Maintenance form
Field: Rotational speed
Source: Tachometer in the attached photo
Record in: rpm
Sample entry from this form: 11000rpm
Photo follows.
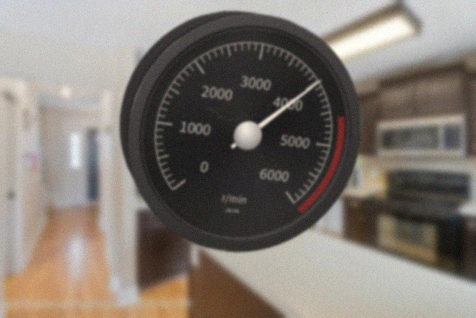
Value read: 4000rpm
